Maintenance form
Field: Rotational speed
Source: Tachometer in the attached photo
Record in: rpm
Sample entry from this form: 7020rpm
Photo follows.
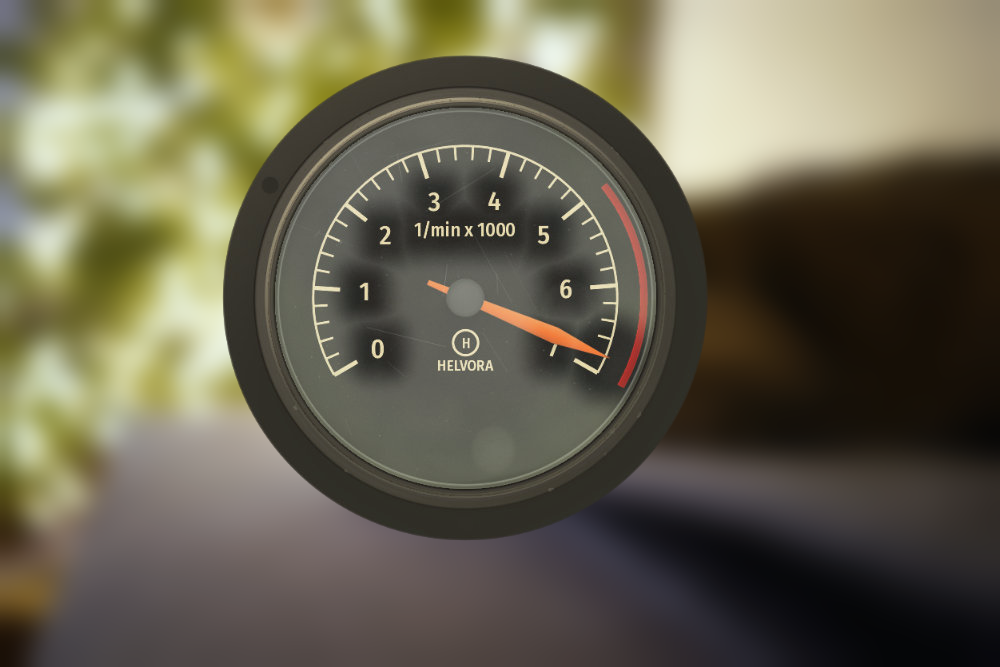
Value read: 6800rpm
